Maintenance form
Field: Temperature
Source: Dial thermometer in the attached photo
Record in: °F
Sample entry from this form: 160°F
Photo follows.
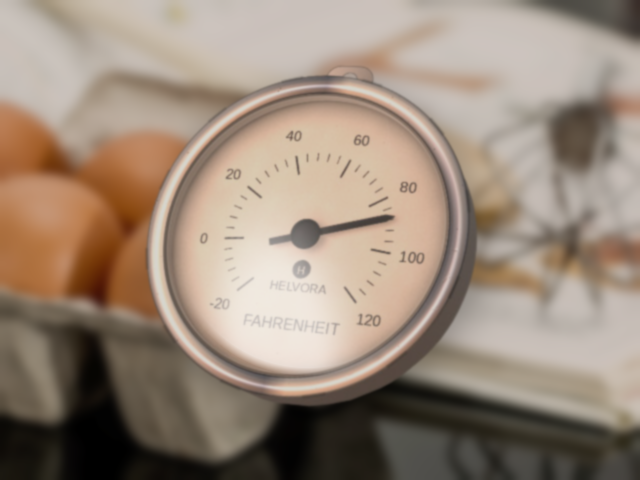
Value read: 88°F
